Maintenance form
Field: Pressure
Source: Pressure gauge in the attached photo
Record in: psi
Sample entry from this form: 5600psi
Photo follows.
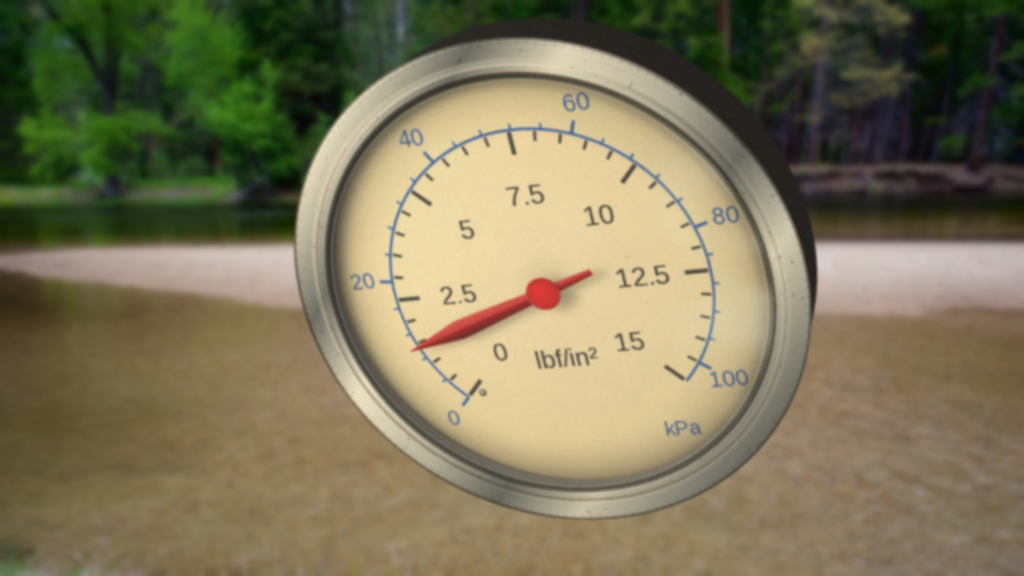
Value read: 1.5psi
